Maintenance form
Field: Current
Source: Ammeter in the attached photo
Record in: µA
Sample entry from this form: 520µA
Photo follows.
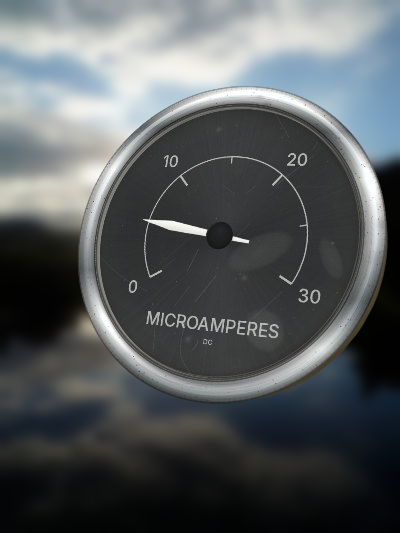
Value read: 5µA
